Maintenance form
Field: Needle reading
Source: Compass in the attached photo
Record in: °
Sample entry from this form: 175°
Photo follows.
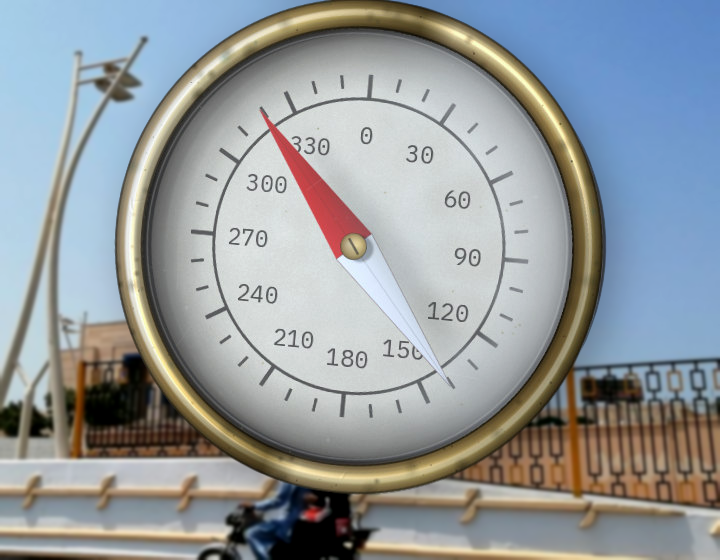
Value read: 320°
